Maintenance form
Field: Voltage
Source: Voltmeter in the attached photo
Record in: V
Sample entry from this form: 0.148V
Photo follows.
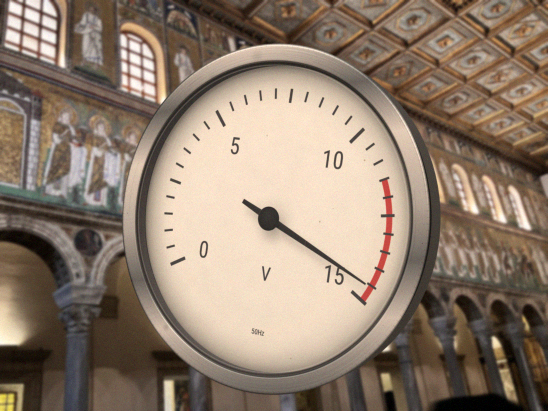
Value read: 14.5V
